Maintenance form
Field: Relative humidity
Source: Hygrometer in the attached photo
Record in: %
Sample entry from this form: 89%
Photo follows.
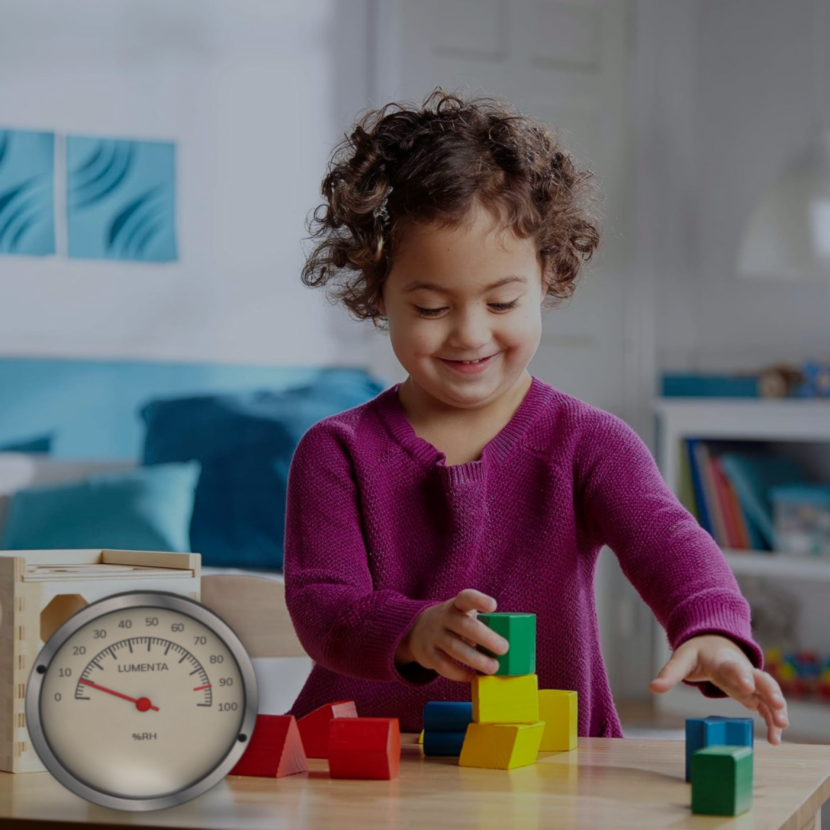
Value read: 10%
